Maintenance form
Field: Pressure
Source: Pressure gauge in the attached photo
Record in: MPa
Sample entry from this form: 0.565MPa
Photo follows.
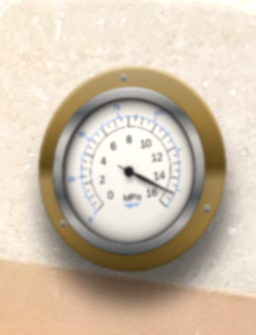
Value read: 15MPa
